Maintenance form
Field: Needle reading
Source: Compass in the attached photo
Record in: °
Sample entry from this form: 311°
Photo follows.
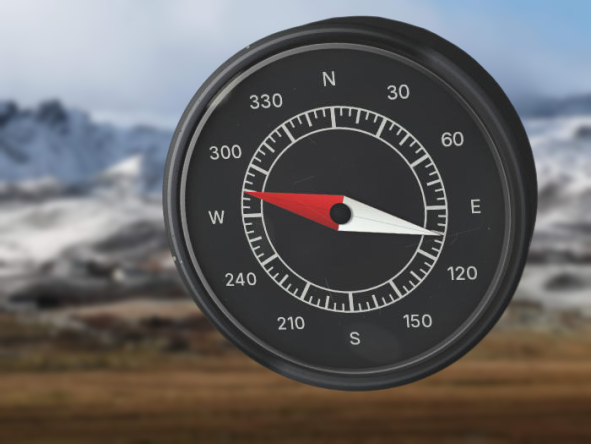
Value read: 285°
